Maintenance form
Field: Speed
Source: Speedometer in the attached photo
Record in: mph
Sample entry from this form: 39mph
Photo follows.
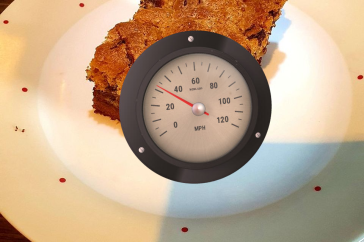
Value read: 32.5mph
